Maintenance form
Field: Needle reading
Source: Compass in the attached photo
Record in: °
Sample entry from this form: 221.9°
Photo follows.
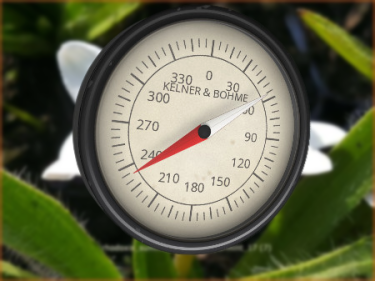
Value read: 235°
